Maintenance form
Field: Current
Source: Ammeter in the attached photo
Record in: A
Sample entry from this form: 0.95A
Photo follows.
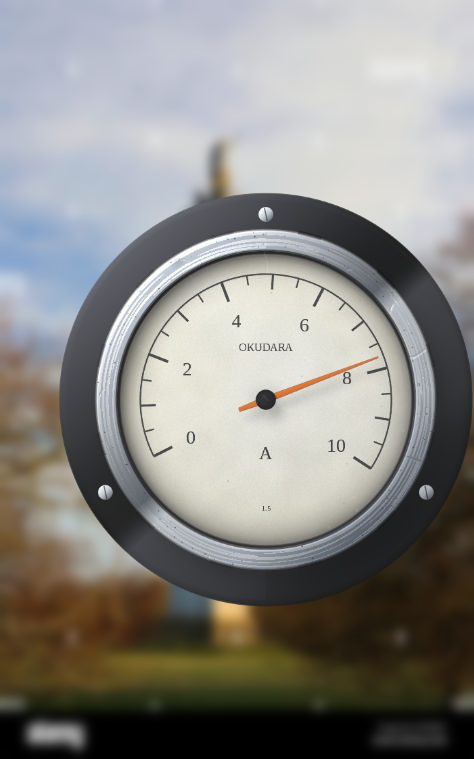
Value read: 7.75A
